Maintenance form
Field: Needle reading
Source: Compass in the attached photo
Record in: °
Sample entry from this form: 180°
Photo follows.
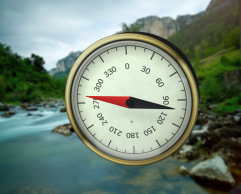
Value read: 280°
